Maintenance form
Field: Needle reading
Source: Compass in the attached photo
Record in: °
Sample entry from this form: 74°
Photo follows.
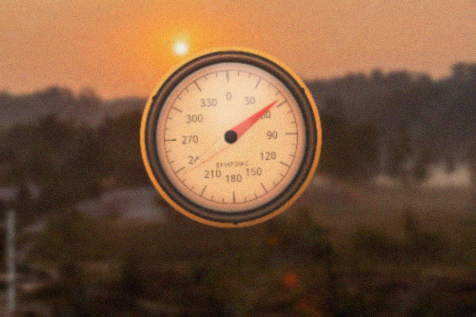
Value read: 55°
